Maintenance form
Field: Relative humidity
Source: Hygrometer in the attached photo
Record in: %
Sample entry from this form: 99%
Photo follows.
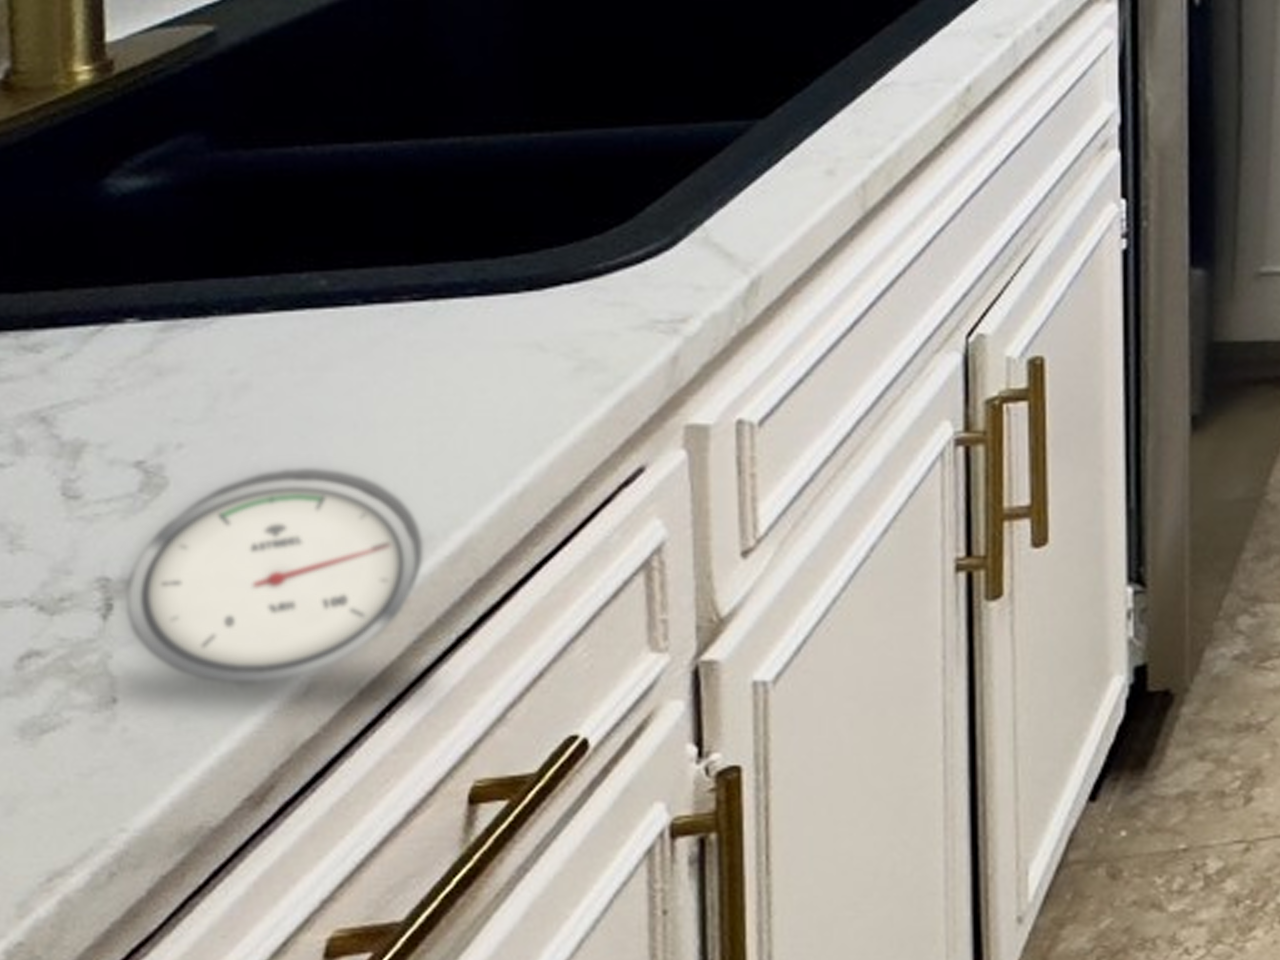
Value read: 80%
